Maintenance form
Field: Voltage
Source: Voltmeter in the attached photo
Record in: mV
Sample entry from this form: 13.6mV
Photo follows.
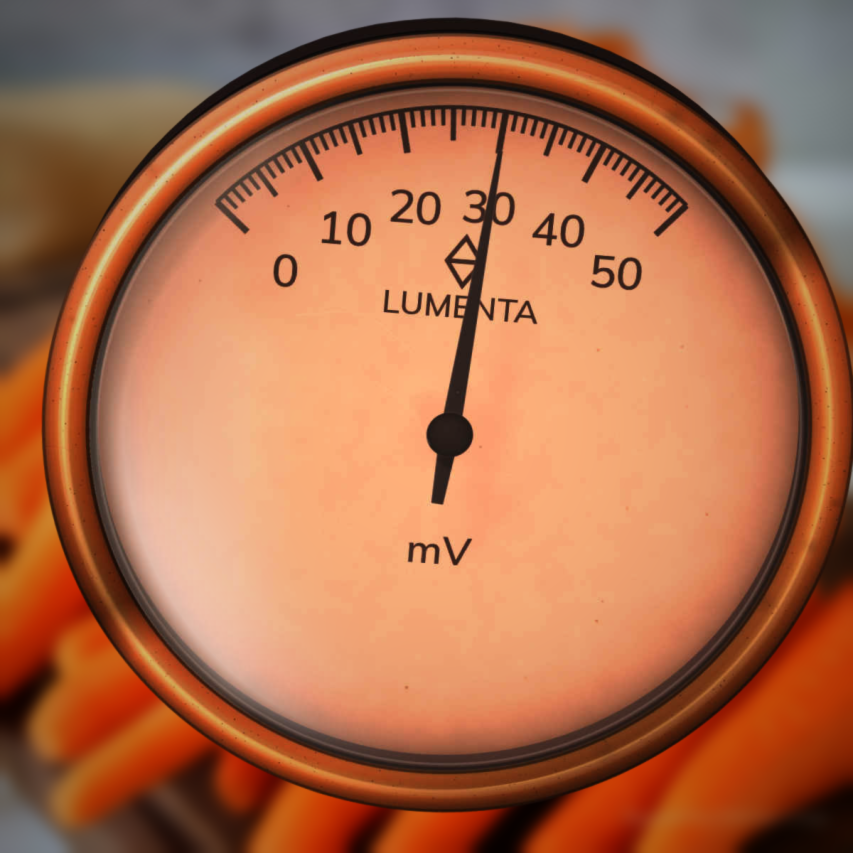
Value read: 30mV
